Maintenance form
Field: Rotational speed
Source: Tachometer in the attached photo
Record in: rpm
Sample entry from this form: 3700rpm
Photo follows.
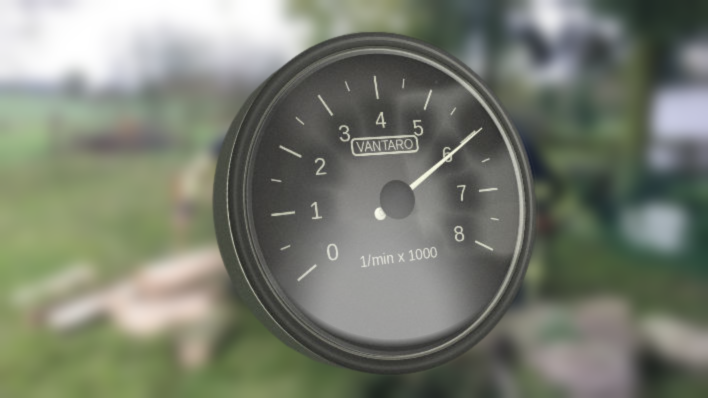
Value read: 6000rpm
